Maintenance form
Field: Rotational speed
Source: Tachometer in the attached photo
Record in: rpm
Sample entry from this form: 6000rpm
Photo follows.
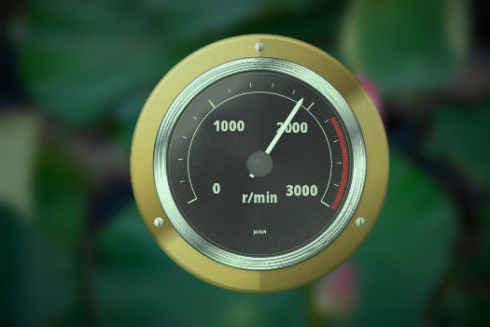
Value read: 1900rpm
